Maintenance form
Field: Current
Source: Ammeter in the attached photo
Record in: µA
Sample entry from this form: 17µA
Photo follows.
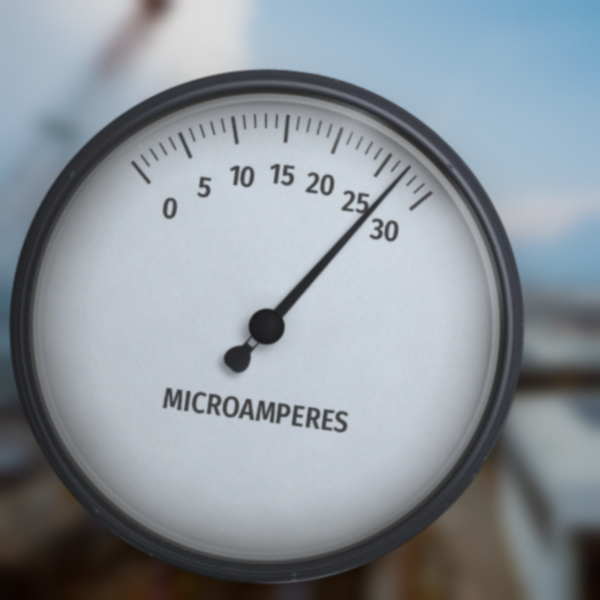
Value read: 27µA
